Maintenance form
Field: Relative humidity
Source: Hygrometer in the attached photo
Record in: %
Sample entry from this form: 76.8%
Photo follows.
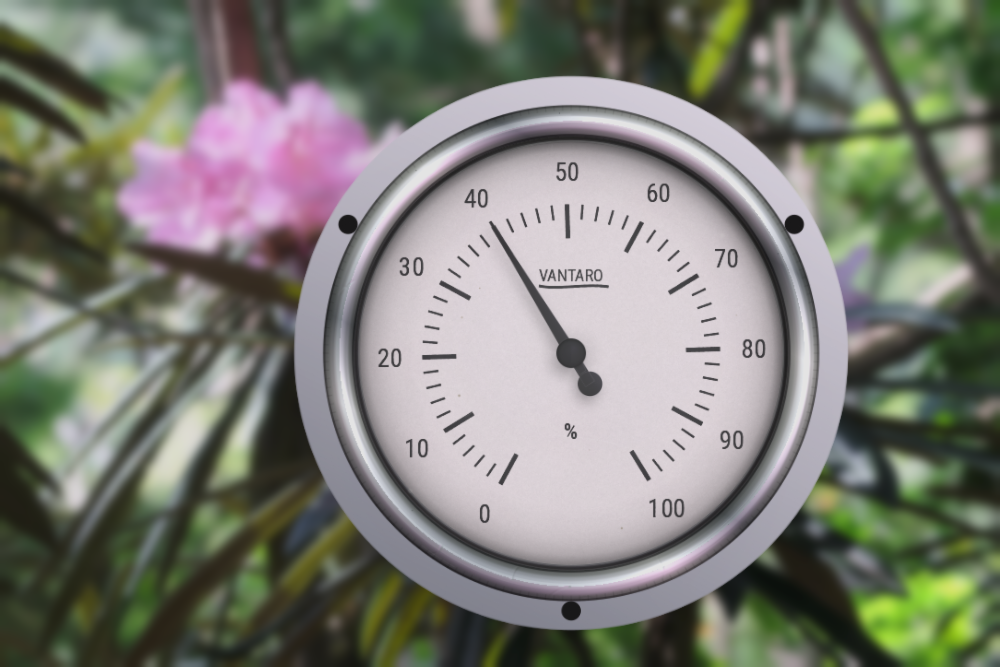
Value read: 40%
